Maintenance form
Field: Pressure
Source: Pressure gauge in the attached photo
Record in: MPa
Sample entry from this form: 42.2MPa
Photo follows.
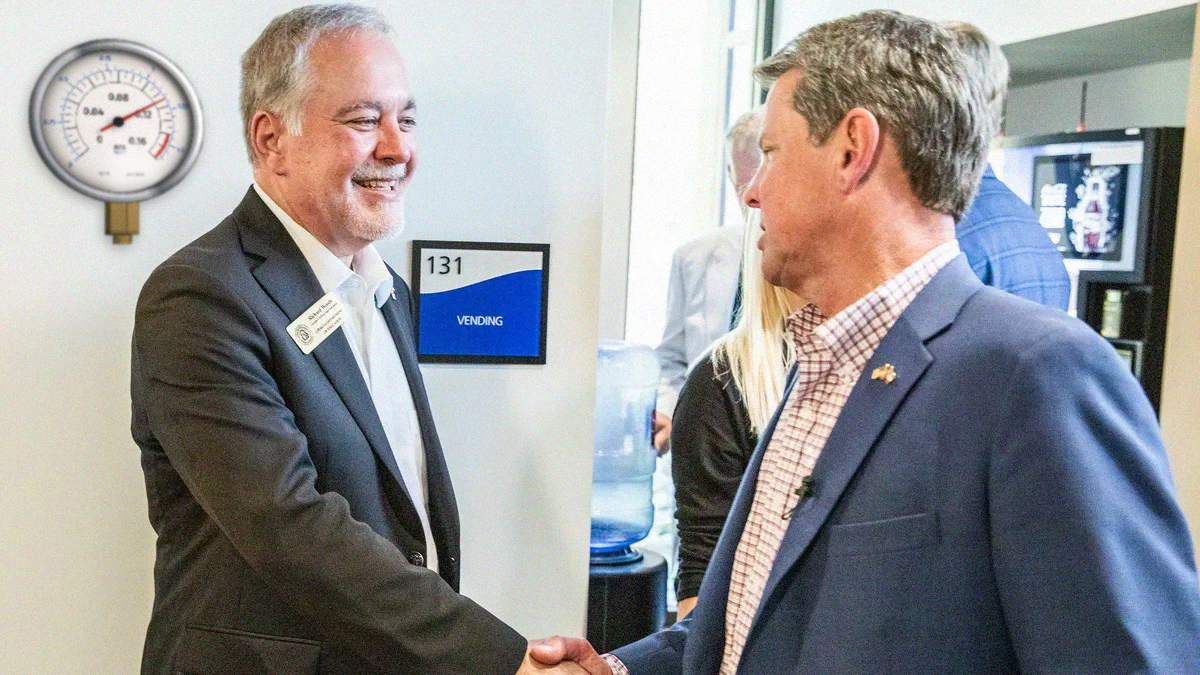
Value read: 0.115MPa
